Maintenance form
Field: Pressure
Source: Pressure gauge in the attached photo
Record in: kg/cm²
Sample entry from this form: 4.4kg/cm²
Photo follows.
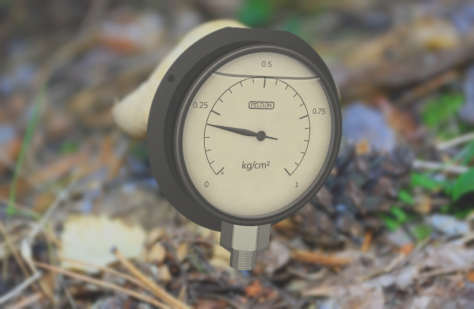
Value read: 0.2kg/cm²
